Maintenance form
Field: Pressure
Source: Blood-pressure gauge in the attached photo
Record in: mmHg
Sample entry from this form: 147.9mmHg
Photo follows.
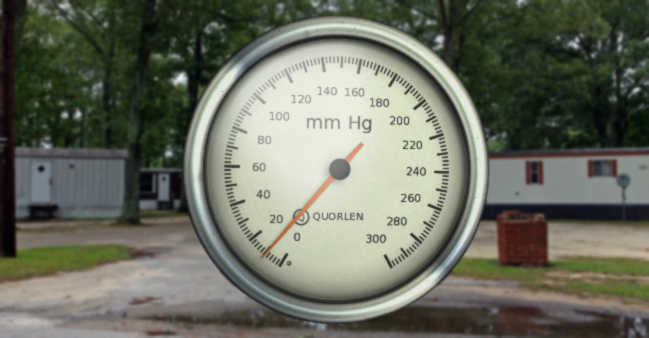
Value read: 10mmHg
